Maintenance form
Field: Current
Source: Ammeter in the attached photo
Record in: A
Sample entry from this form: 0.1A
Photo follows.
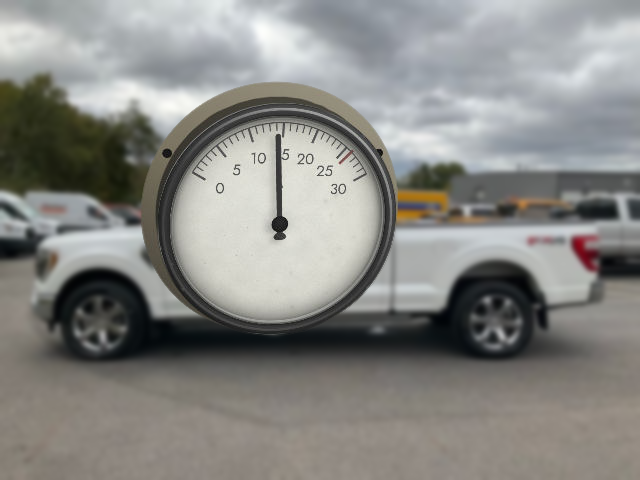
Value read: 14A
